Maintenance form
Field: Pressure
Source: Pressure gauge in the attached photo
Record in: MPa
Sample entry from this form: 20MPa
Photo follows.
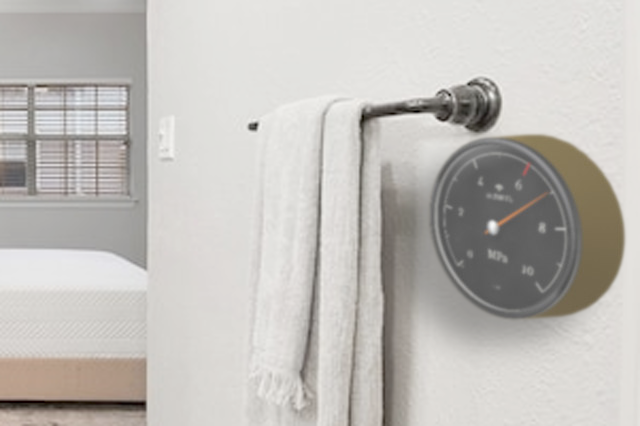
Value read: 7MPa
